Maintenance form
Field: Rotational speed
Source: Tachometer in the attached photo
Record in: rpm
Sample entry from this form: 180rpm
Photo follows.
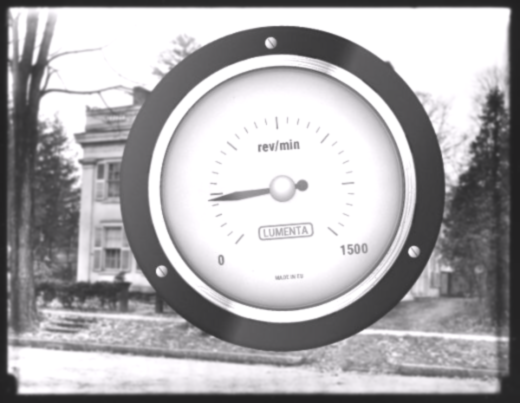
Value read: 225rpm
